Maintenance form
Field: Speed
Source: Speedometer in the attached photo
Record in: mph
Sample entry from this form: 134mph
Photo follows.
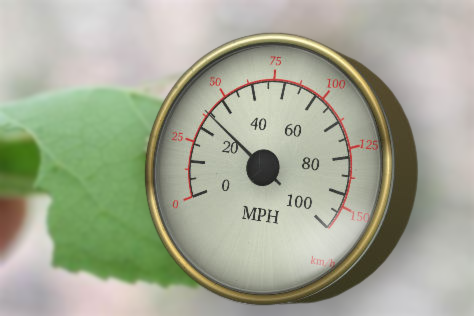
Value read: 25mph
